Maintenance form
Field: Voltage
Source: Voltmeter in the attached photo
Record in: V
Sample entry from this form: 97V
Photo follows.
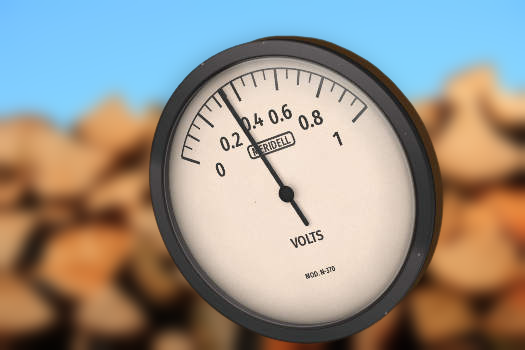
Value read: 0.35V
